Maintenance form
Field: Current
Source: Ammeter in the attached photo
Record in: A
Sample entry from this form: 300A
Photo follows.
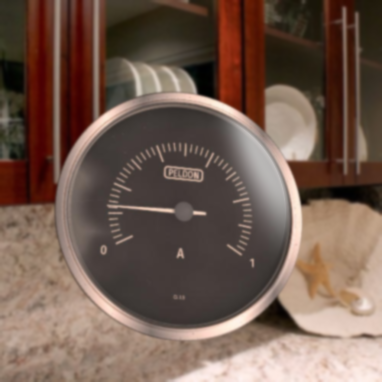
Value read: 0.12A
